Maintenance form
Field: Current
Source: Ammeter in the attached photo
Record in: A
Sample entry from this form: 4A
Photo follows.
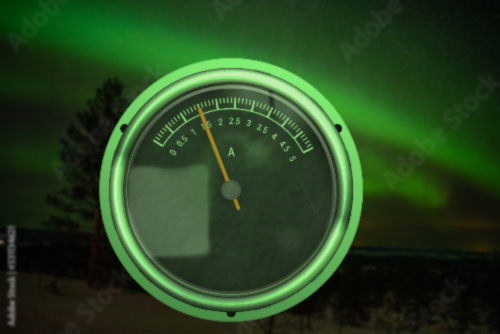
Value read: 1.5A
